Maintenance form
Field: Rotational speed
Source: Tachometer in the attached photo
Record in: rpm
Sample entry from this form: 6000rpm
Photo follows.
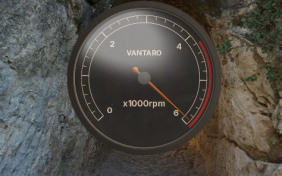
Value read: 5900rpm
